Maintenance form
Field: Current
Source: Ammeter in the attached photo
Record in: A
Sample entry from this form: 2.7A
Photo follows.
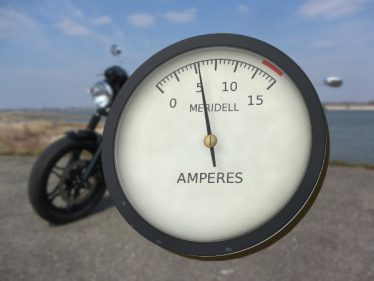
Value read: 5.5A
